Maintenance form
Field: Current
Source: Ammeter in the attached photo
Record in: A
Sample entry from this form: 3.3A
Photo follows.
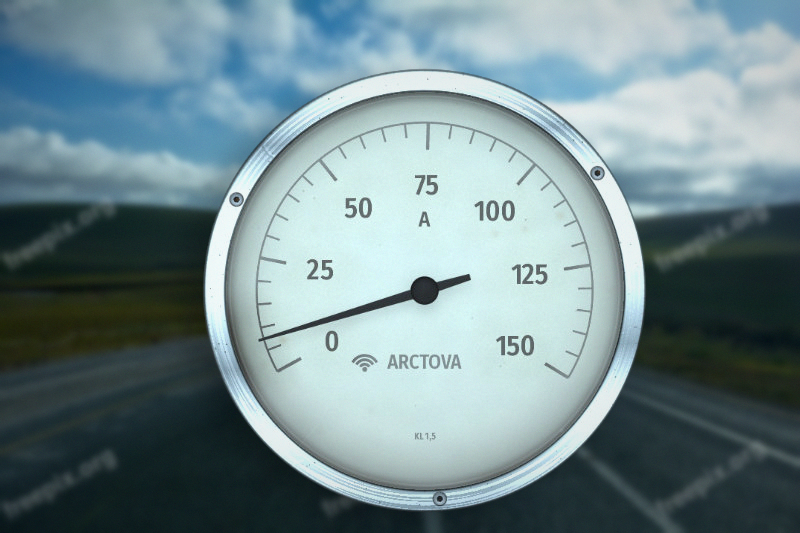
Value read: 7.5A
